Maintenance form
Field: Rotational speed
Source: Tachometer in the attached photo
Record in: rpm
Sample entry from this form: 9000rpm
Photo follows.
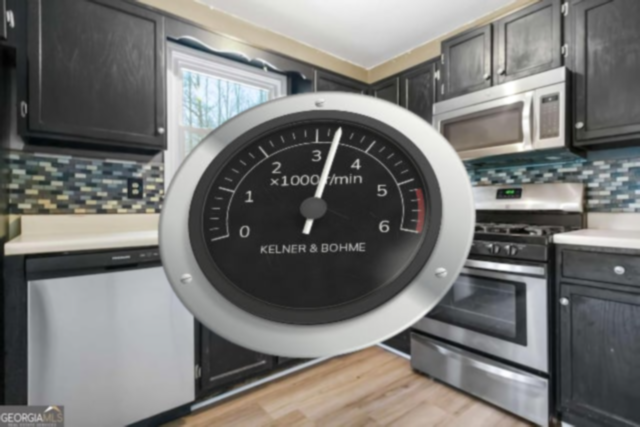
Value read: 3400rpm
